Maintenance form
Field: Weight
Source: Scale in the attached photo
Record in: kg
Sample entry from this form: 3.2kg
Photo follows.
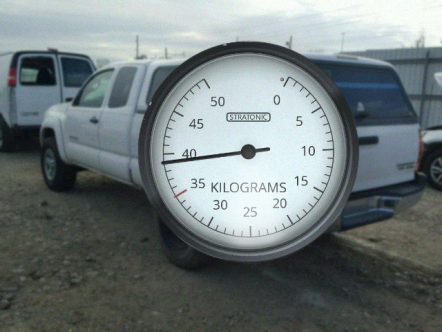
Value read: 39kg
